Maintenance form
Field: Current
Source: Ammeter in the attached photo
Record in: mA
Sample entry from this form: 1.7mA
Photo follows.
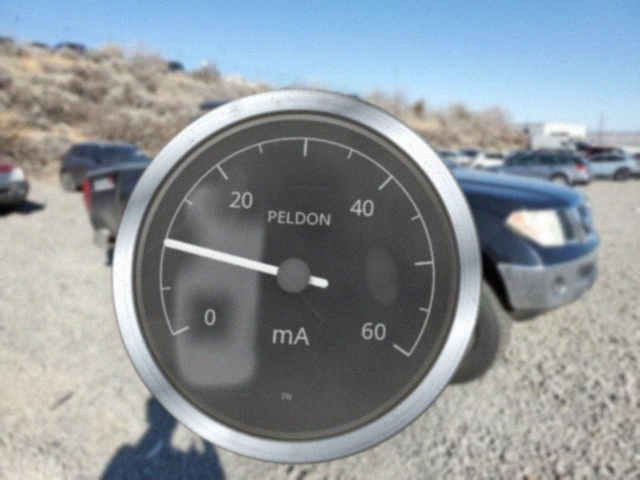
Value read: 10mA
